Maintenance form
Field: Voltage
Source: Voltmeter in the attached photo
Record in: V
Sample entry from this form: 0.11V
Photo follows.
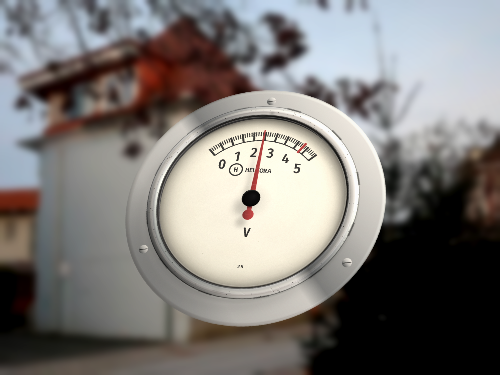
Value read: 2.5V
